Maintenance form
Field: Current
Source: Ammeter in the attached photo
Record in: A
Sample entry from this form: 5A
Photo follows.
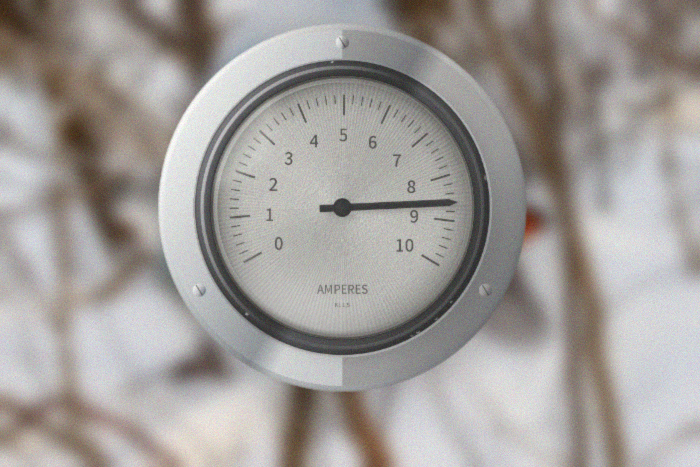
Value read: 8.6A
